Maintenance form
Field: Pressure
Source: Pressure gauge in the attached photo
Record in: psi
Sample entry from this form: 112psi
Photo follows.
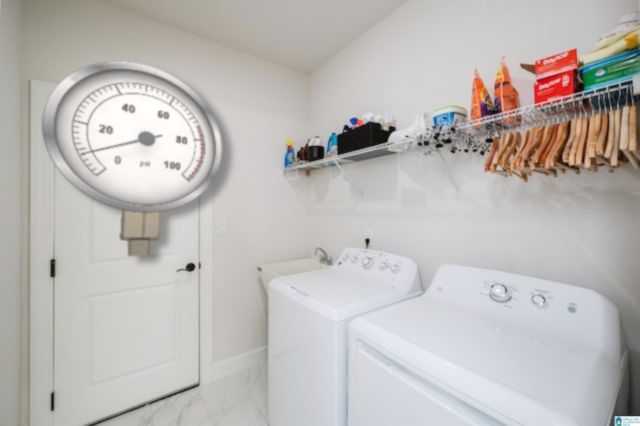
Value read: 8psi
